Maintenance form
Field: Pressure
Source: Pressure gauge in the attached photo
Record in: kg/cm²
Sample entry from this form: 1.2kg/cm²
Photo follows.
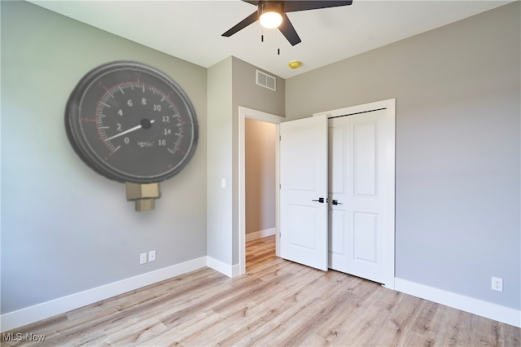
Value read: 1kg/cm²
